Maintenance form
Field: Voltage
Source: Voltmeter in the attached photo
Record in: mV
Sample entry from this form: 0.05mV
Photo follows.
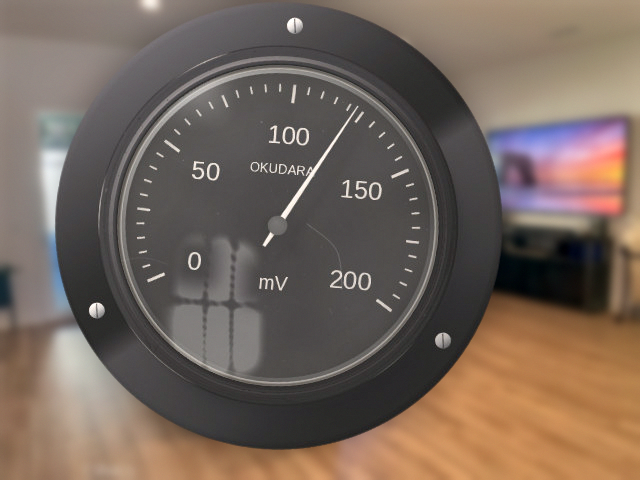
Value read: 122.5mV
